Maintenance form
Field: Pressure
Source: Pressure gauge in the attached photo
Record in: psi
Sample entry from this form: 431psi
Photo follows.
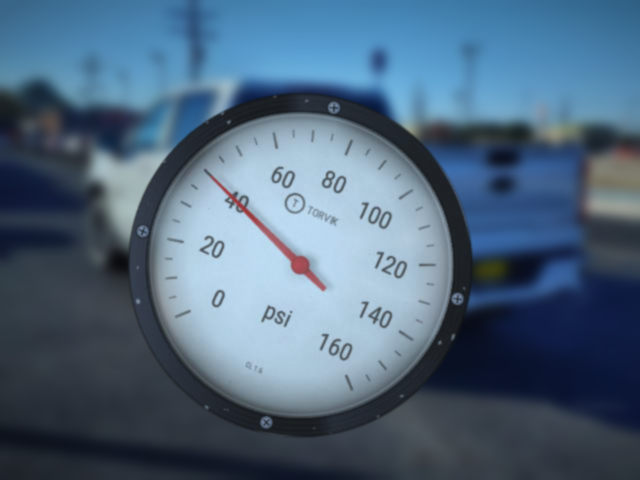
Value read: 40psi
